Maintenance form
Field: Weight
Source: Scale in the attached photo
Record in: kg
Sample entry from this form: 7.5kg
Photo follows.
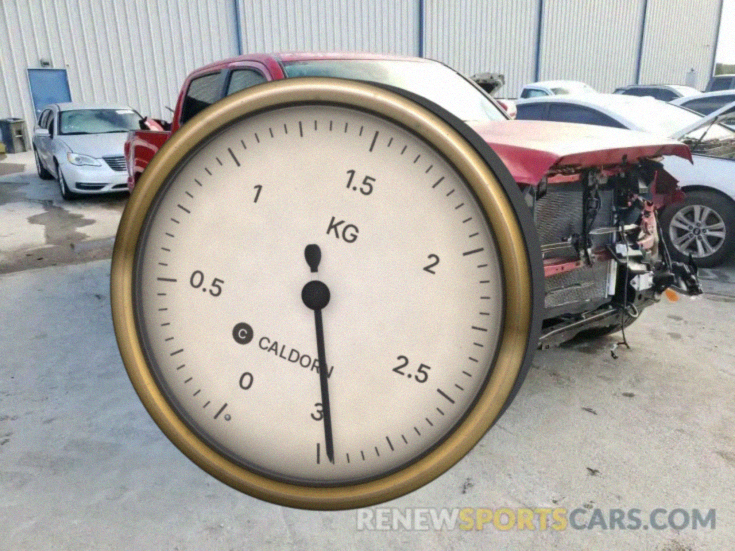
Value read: 2.95kg
